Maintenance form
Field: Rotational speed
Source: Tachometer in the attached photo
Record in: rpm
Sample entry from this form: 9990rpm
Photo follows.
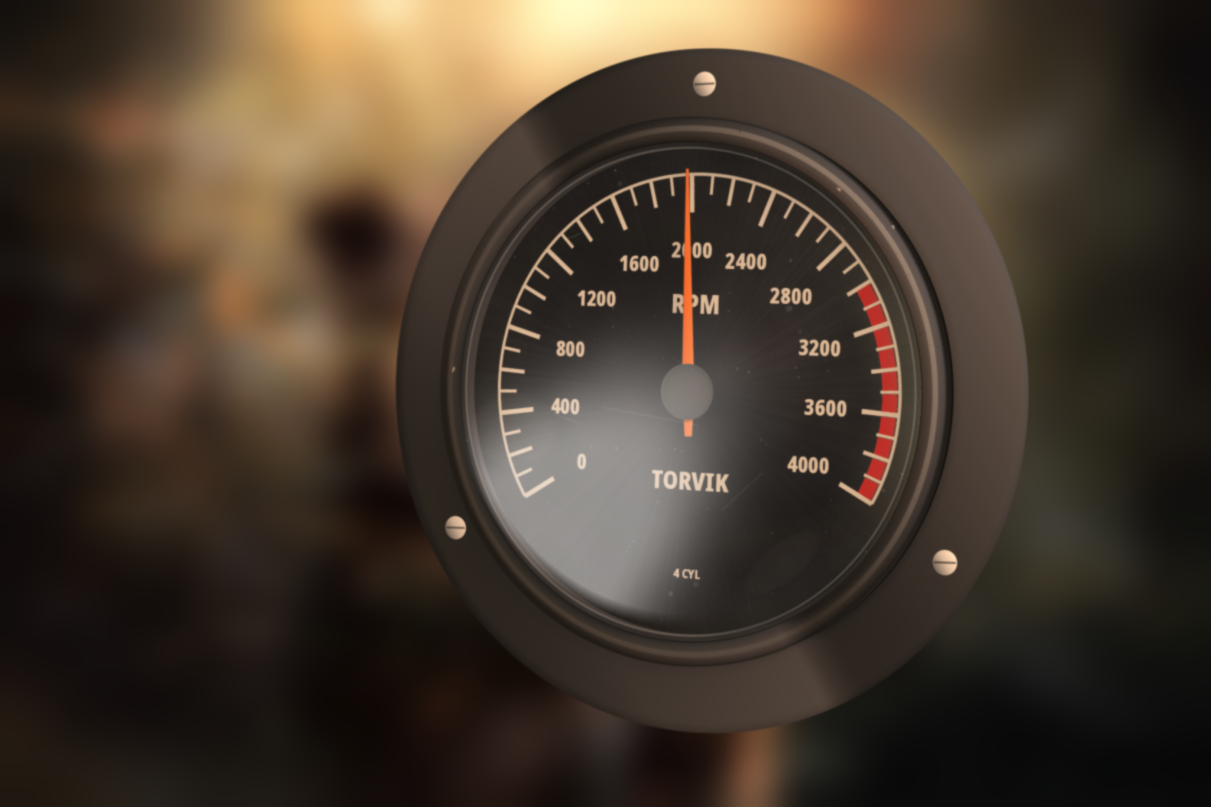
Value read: 2000rpm
